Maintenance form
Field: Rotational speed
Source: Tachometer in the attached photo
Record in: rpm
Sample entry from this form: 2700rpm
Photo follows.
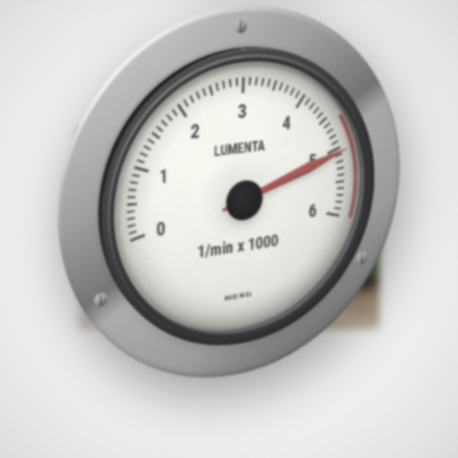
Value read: 5000rpm
